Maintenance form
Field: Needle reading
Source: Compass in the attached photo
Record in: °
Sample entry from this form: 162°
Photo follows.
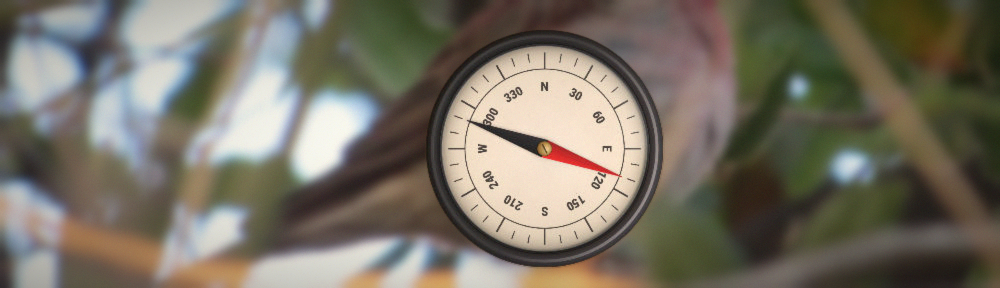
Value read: 110°
